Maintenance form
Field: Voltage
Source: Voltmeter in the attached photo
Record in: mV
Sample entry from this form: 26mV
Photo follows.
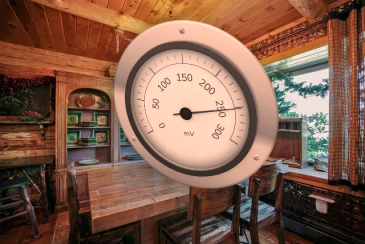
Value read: 250mV
